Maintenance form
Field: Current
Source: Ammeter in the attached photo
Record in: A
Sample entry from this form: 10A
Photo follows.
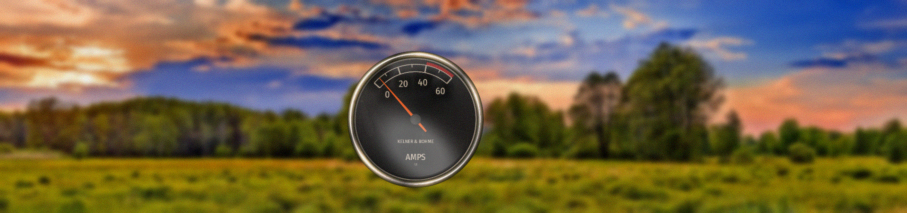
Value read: 5A
